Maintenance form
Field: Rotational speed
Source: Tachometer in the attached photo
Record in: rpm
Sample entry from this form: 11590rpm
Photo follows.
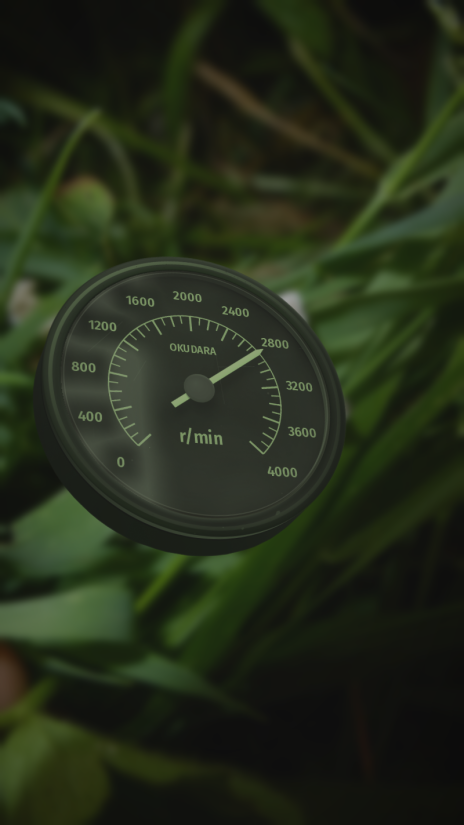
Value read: 2800rpm
